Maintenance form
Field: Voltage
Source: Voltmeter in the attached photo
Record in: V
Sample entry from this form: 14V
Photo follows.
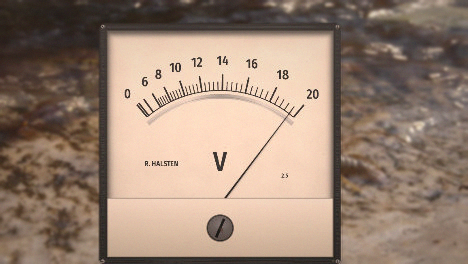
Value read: 19.6V
